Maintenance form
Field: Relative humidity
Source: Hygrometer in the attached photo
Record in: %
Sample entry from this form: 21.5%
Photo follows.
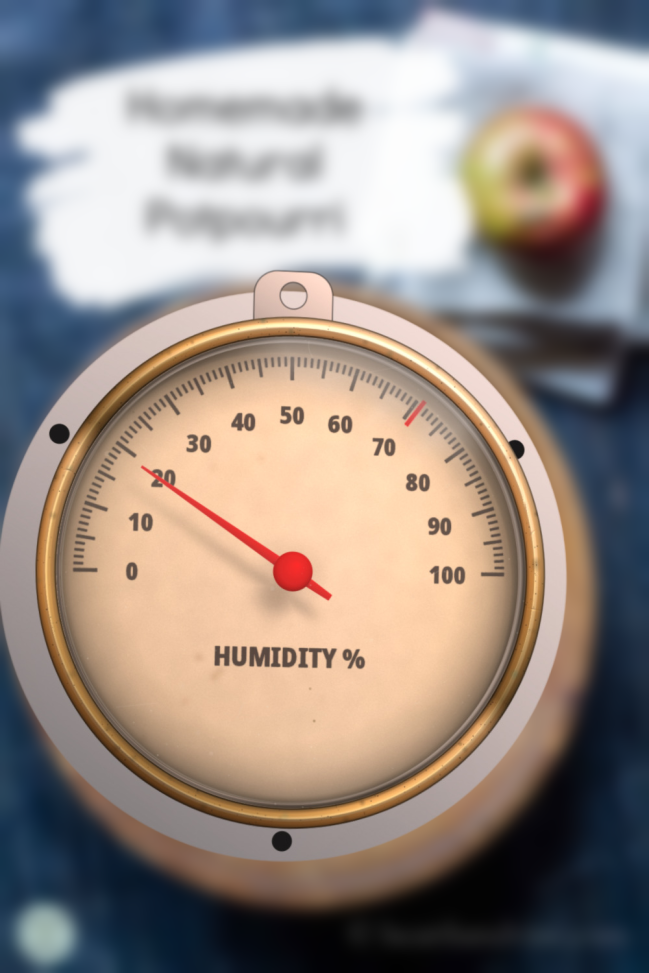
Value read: 19%
